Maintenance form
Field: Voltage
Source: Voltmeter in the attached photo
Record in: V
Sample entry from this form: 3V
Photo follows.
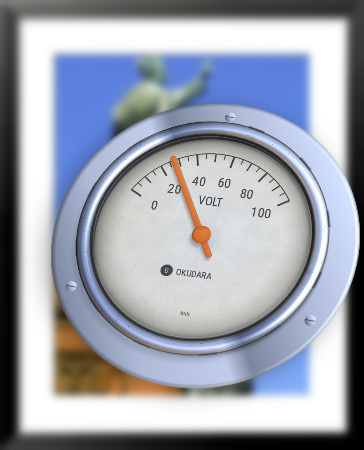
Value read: 27.5V
